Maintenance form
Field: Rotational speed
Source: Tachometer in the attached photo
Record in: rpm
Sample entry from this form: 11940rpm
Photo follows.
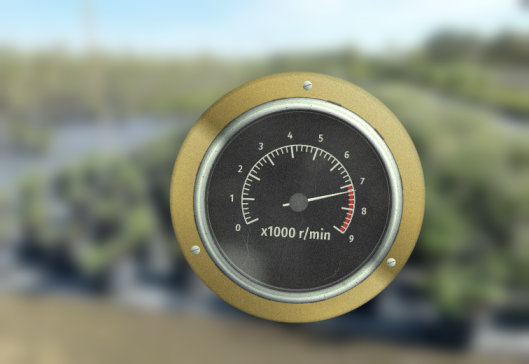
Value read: 7200rpm
